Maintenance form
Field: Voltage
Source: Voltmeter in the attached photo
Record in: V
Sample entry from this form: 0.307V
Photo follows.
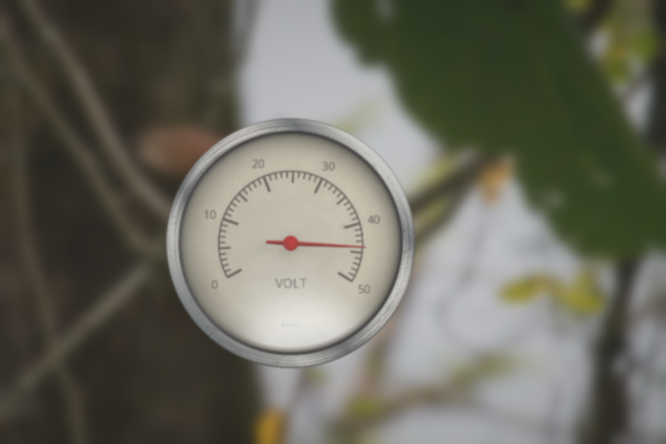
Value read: 44V
